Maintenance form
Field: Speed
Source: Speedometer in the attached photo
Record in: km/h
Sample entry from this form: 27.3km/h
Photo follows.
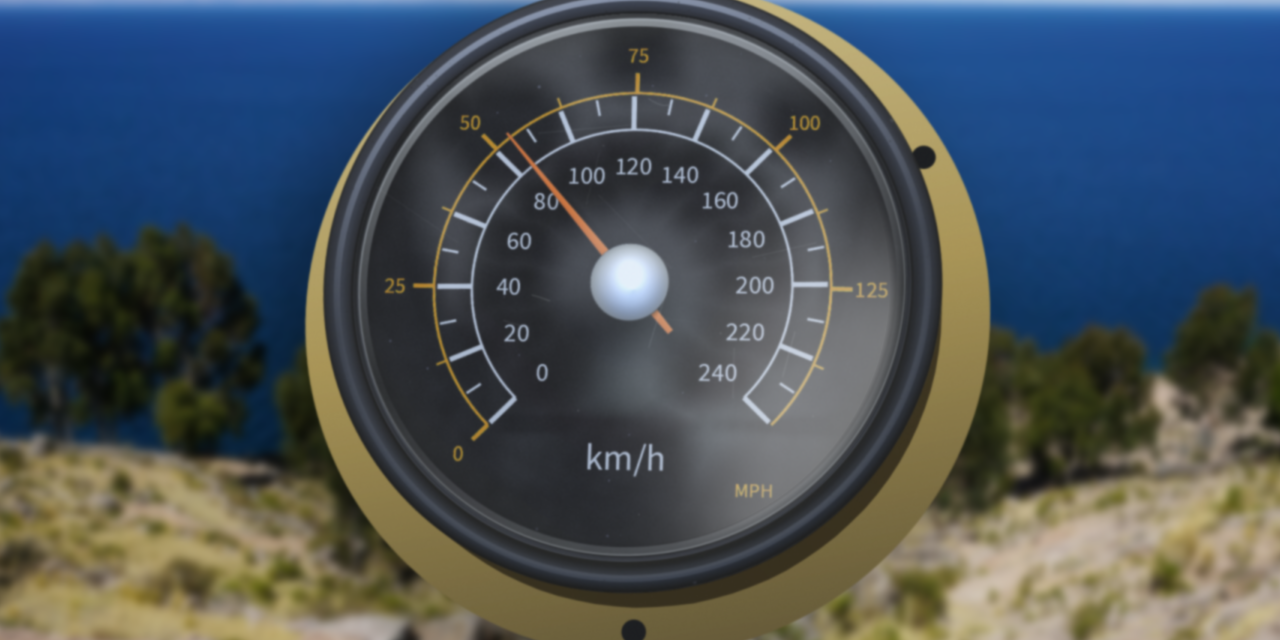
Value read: 85km/h
